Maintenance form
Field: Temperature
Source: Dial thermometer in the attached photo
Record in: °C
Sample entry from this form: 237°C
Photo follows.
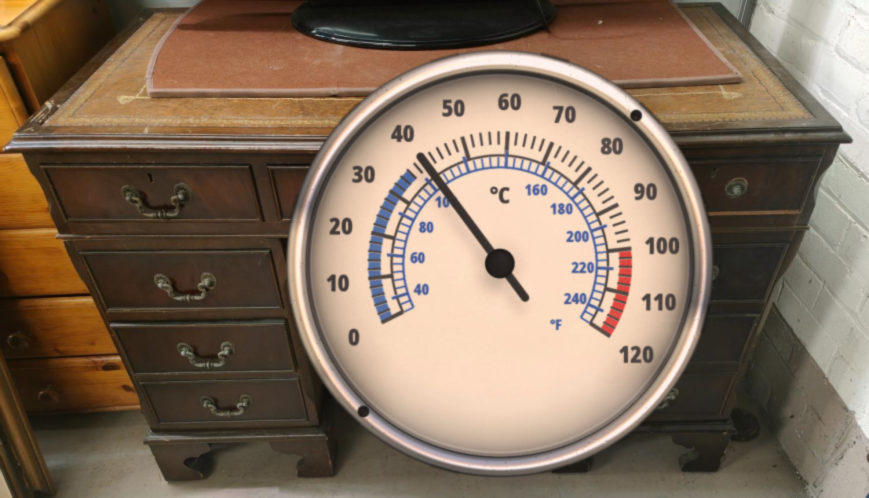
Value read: 40°C
